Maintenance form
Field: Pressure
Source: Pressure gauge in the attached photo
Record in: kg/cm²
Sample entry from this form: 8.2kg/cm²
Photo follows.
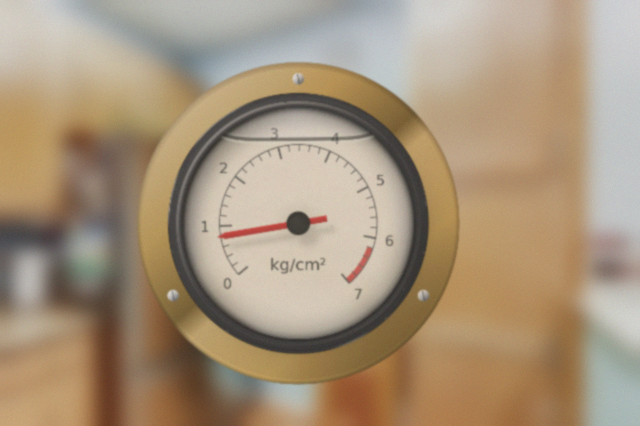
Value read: 0.8kg/cm²
